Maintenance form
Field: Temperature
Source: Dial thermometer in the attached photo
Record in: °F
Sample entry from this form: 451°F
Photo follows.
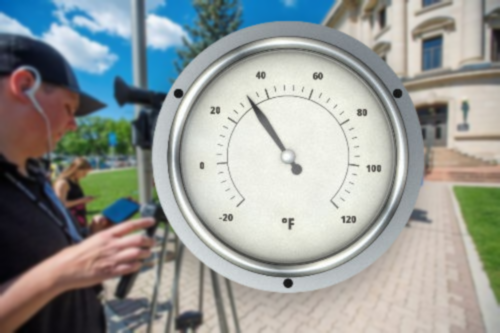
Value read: 32°F
